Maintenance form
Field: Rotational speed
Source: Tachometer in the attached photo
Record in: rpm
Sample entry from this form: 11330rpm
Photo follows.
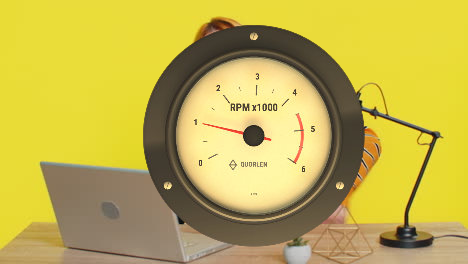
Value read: 1000rpm
